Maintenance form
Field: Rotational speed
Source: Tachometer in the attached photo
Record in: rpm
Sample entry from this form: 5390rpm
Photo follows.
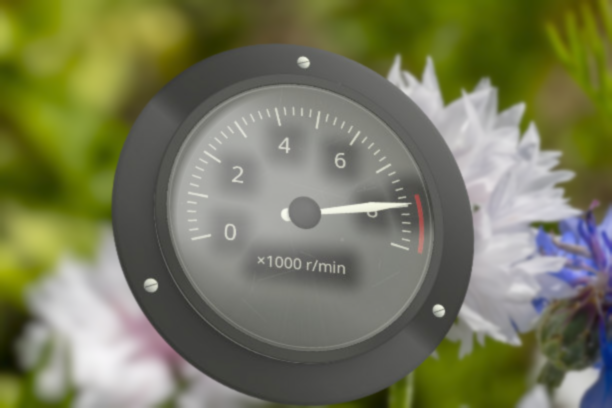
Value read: 8000rpm
